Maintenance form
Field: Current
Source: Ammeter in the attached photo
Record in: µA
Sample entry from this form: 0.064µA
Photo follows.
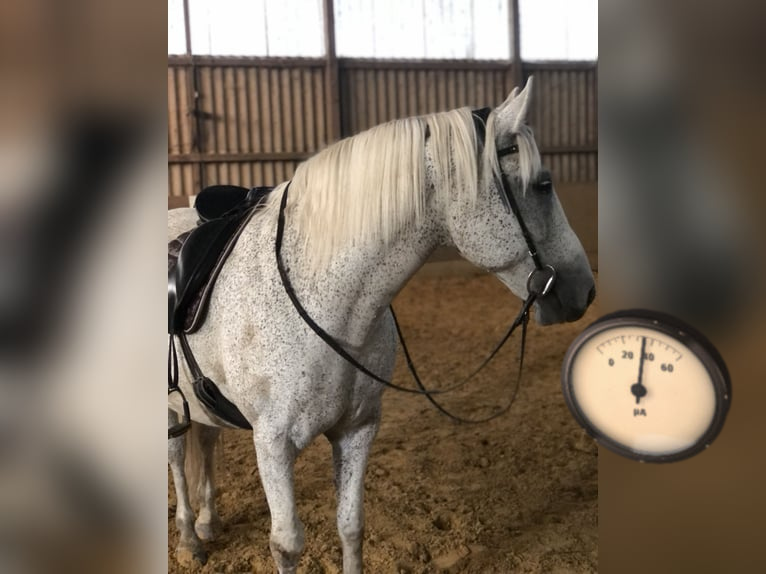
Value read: 35µA
